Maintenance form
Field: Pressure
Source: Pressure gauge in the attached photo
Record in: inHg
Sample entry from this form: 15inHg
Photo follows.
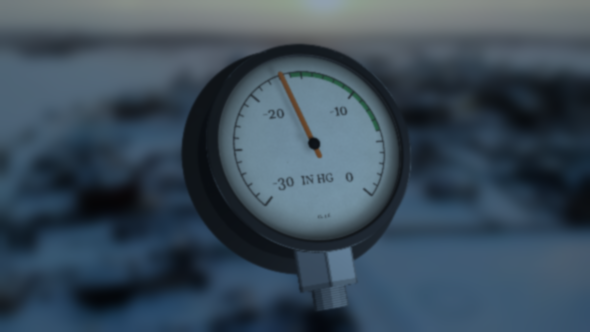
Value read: -17inHg
